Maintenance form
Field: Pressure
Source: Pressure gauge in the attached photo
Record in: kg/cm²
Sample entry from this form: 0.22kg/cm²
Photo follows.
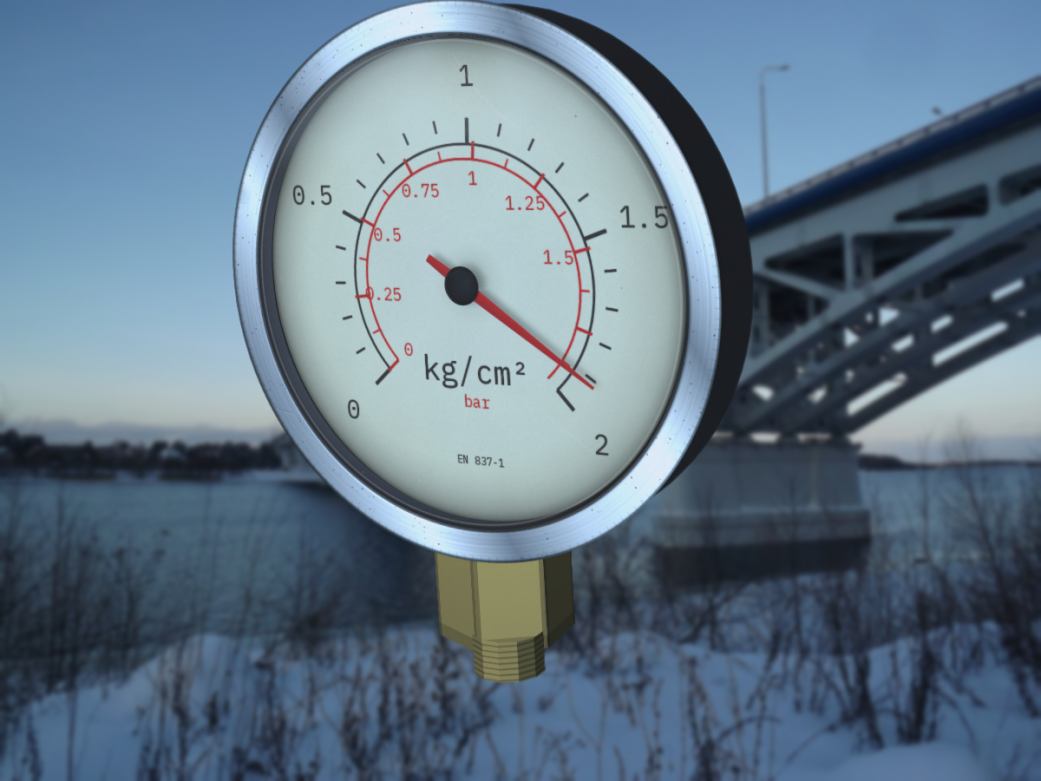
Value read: 1.9kg/cm²
